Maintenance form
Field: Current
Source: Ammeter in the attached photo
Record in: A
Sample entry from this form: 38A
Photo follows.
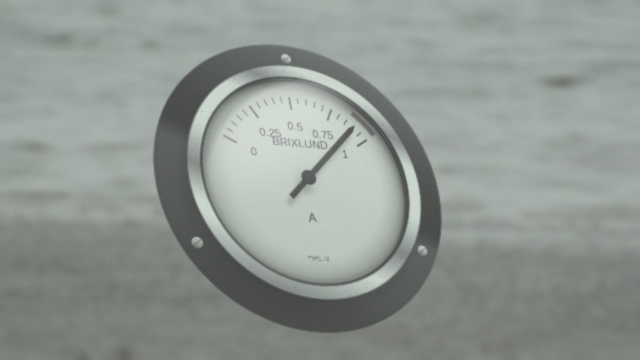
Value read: 0.9A
